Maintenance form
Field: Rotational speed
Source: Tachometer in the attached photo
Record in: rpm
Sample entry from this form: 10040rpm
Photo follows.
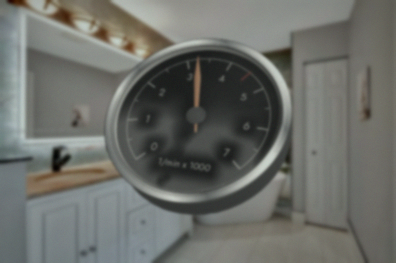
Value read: 3250rpm
